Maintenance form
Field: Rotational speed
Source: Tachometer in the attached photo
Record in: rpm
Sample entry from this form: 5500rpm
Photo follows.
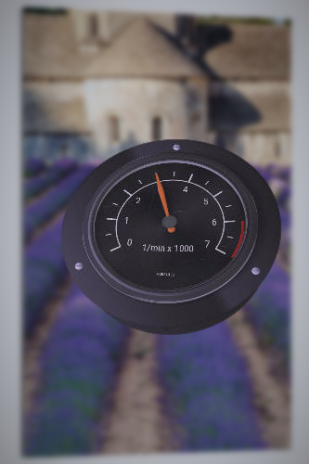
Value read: 3000rpm
